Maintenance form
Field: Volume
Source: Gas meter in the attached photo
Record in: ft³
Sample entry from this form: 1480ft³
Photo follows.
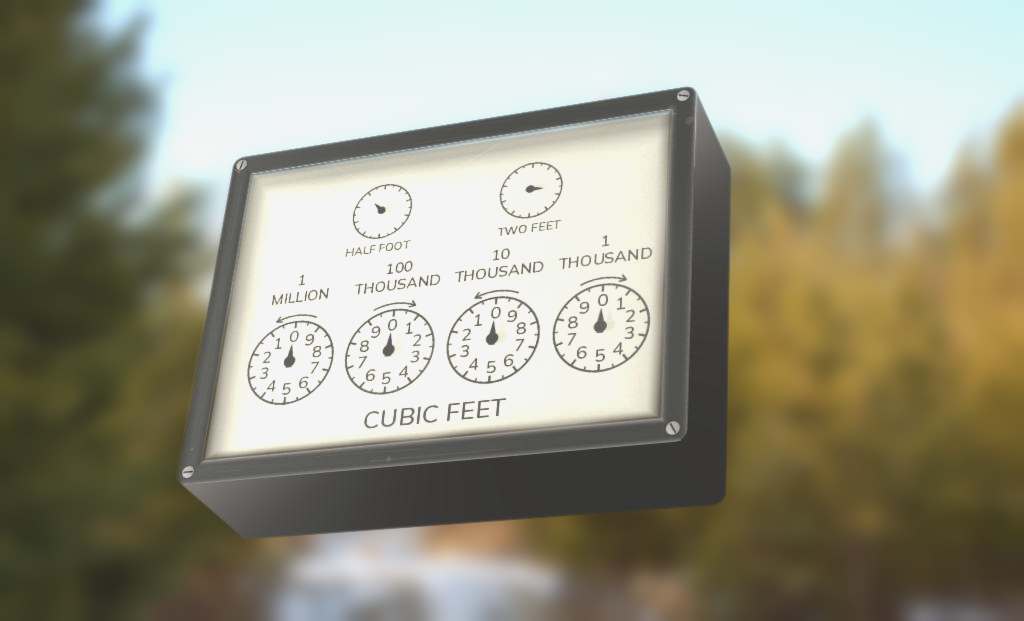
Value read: 0ft³
